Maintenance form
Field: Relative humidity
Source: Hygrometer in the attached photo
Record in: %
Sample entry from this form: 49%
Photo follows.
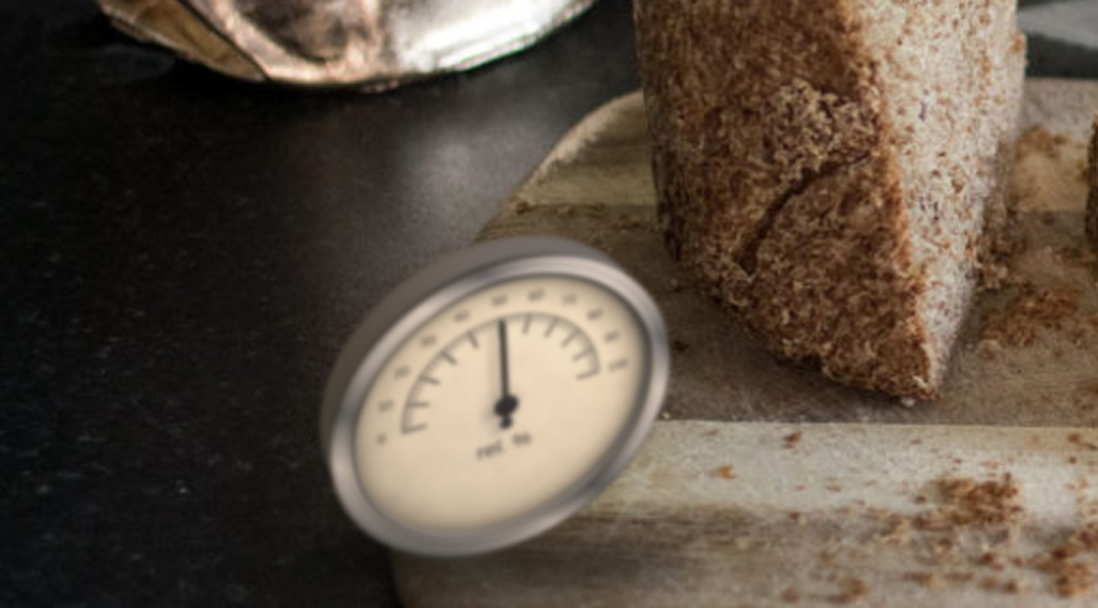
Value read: 50%
